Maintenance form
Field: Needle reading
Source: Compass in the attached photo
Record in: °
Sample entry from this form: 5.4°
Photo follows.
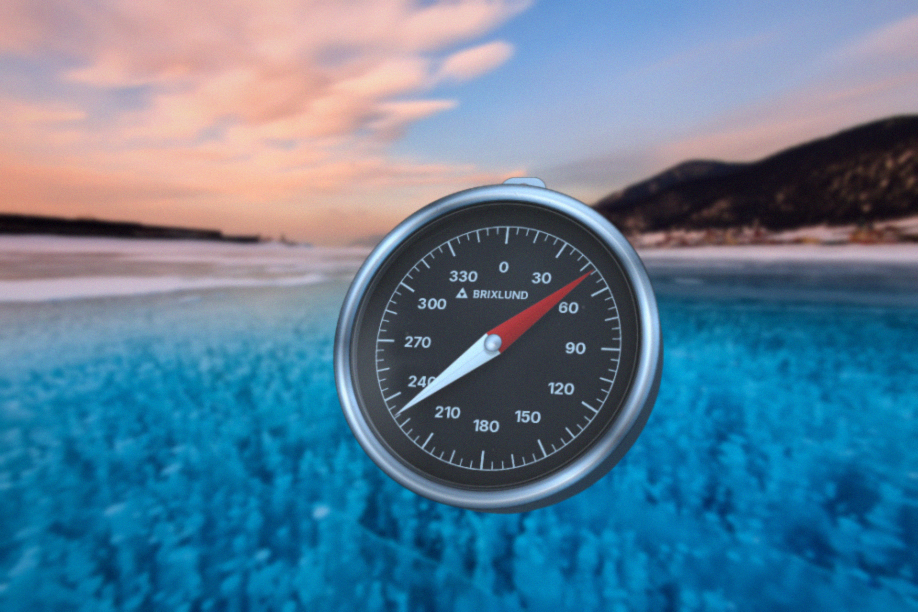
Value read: 50°
